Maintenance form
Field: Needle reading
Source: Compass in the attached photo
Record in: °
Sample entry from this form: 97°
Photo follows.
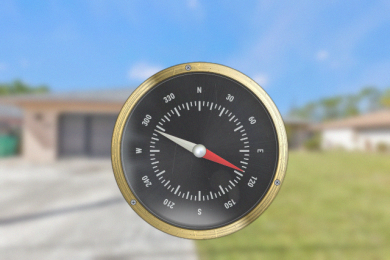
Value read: 115°
